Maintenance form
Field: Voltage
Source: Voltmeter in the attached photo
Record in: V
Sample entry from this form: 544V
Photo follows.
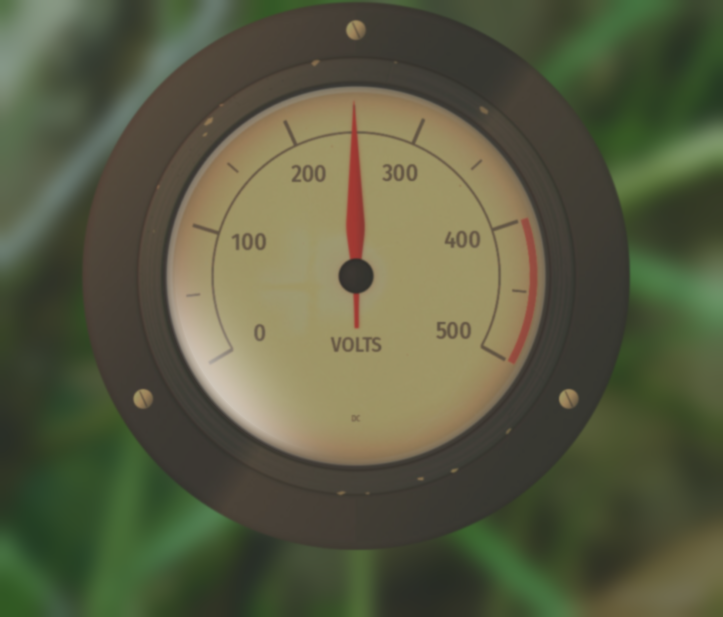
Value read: 250V
